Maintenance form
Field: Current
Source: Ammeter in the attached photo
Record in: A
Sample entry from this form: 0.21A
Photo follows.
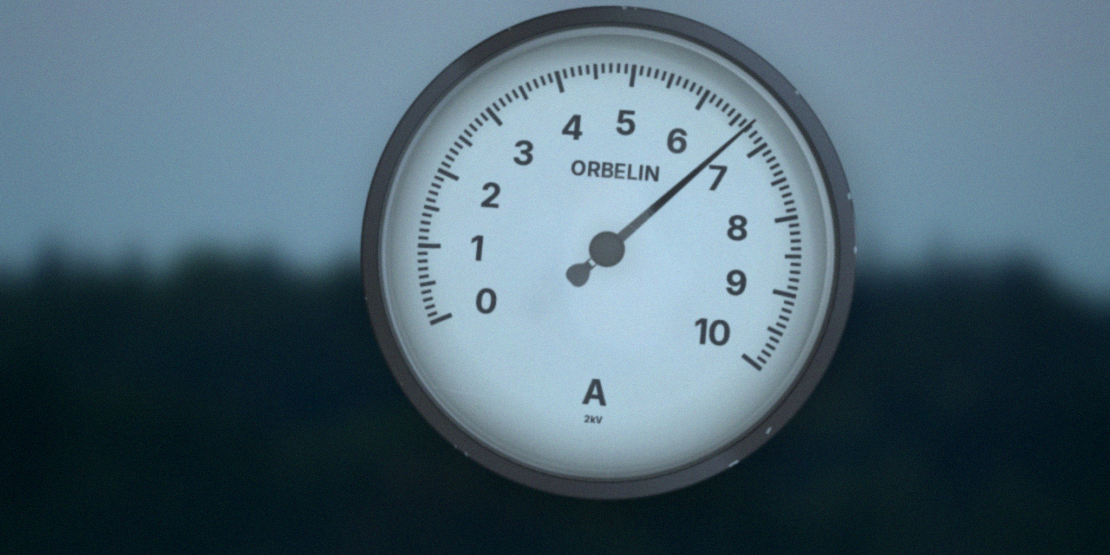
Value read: 6.7A
